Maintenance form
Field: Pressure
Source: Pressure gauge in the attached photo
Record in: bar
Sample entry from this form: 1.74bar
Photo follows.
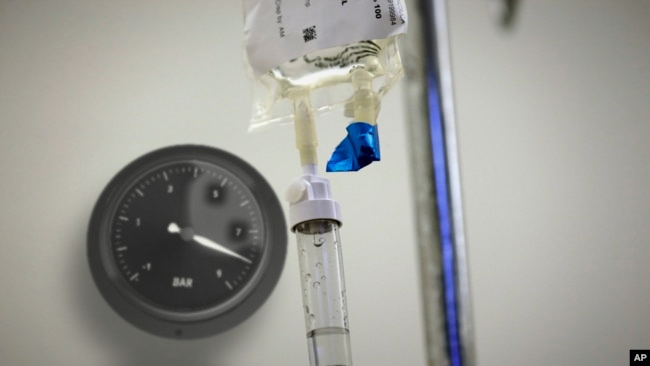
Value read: 8bar
